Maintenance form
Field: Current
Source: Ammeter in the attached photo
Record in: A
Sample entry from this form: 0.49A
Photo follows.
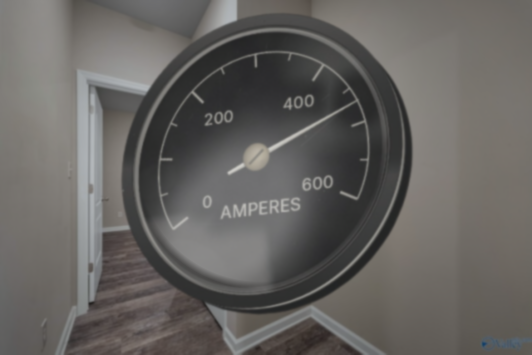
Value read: 475A
